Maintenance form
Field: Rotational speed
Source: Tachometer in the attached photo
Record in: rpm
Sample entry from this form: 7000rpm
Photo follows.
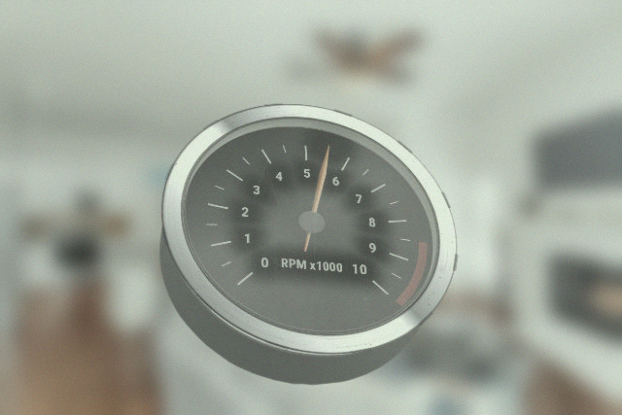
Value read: 5500rpm
